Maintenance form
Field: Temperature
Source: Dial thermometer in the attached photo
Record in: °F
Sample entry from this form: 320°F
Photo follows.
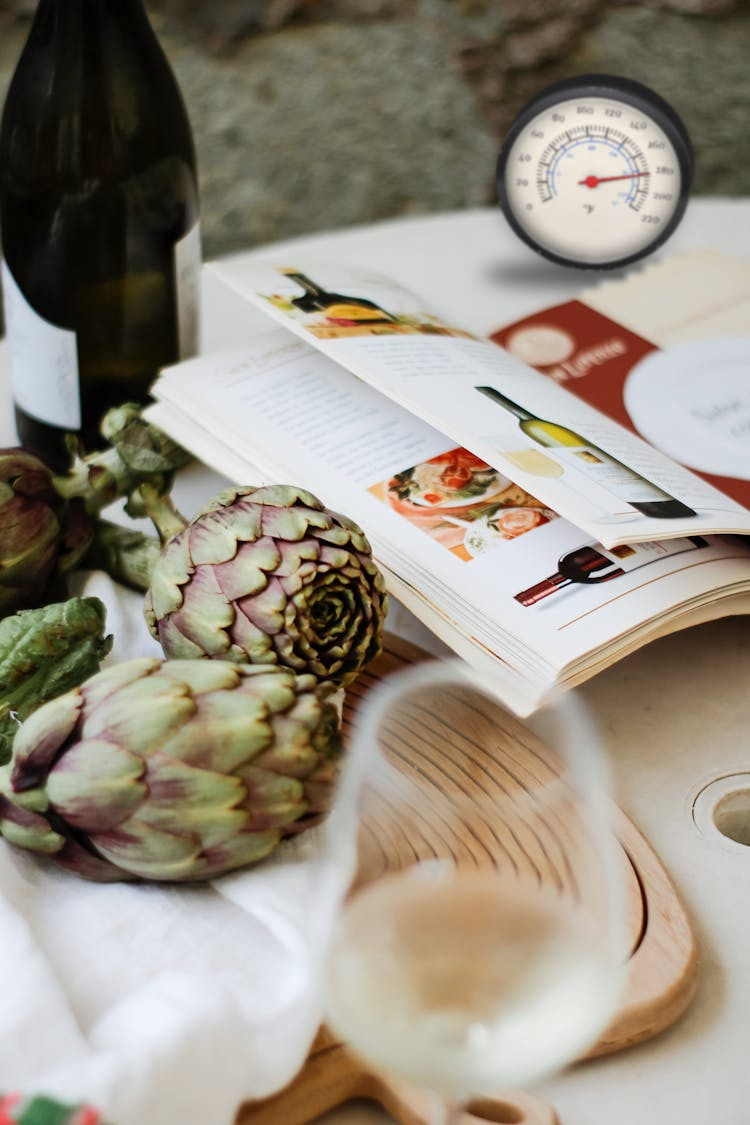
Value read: 180°F
